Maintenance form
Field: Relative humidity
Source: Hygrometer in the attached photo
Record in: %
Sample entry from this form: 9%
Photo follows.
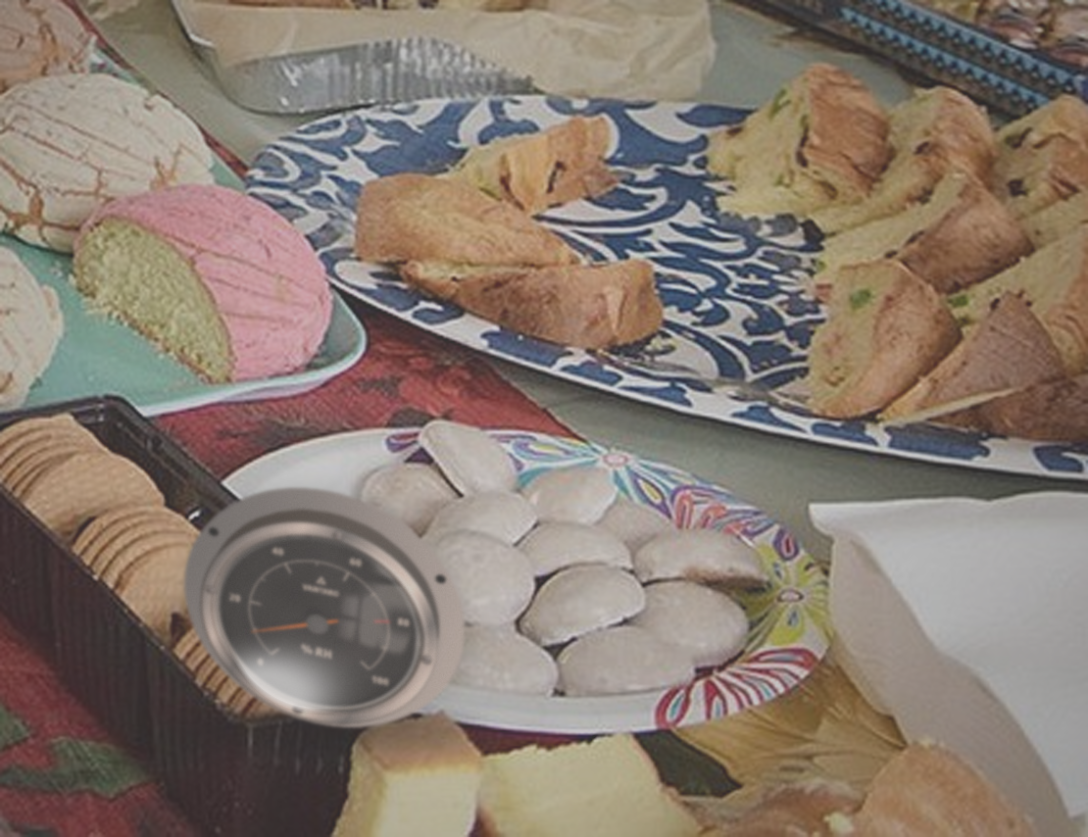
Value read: 10%
